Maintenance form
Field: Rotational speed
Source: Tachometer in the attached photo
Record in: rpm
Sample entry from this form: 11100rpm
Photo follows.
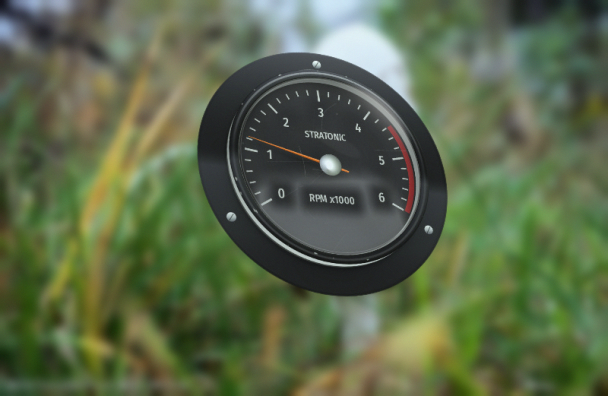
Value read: 1200rpm
